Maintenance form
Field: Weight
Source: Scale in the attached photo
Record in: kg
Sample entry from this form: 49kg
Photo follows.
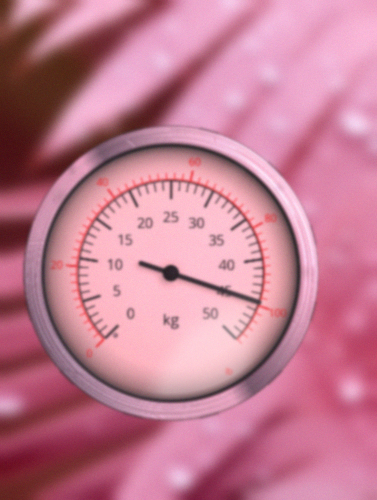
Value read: 45kg
